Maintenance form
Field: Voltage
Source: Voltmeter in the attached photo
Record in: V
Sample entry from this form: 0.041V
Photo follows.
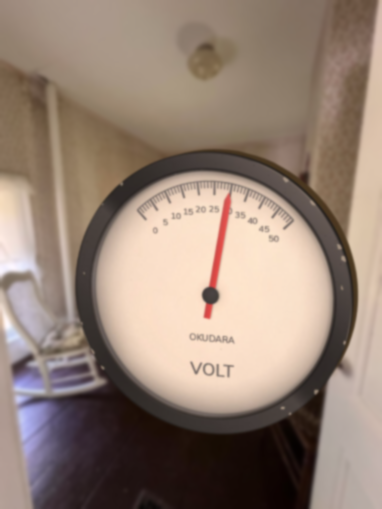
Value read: 30V
